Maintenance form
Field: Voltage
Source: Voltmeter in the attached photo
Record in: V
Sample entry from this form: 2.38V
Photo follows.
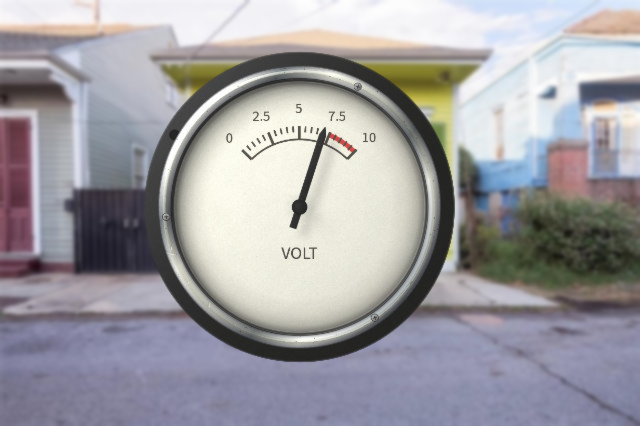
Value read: 7V
